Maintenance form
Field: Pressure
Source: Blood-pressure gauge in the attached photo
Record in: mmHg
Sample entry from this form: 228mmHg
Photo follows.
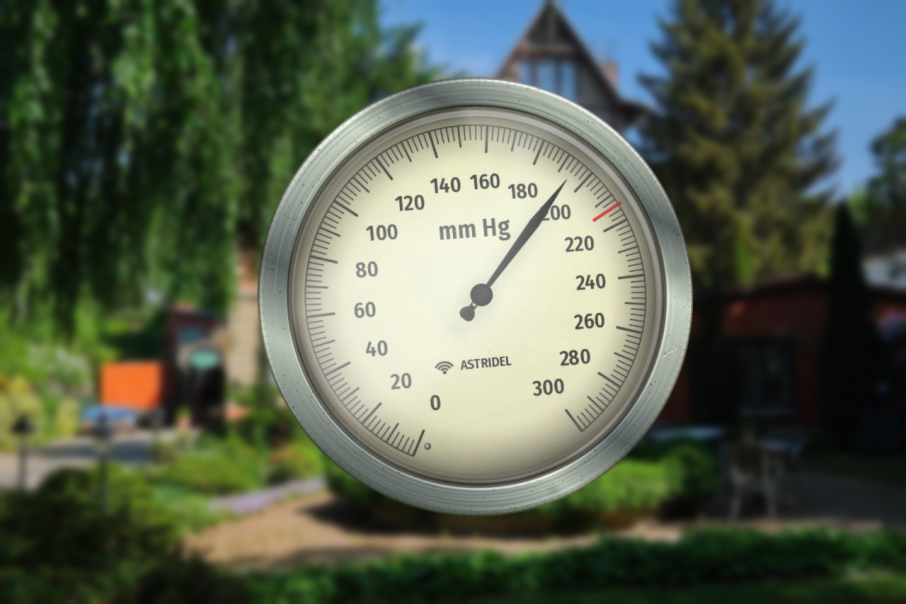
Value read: 194mmHg
